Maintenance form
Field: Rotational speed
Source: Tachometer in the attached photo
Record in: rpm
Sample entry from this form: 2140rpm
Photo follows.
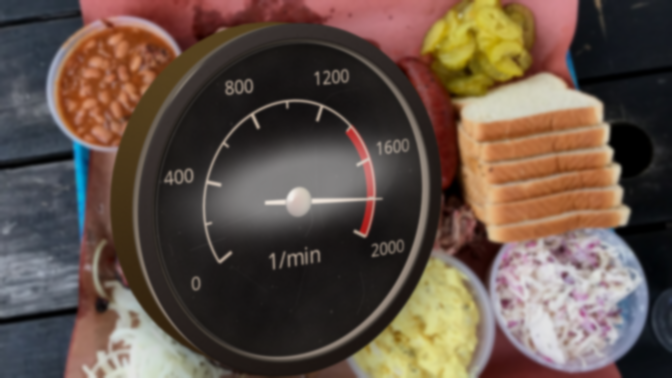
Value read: 1800rpm
